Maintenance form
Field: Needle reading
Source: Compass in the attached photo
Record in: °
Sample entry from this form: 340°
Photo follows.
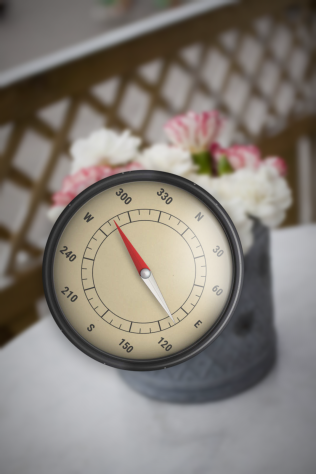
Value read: 285°
